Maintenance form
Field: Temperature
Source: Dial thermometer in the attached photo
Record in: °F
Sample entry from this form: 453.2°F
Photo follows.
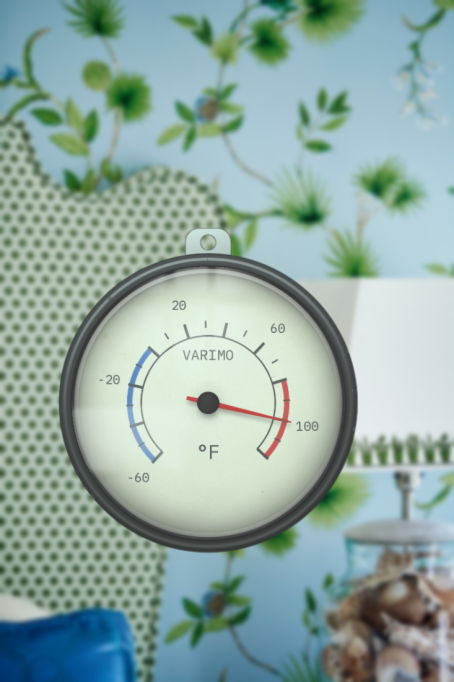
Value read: 100°F
